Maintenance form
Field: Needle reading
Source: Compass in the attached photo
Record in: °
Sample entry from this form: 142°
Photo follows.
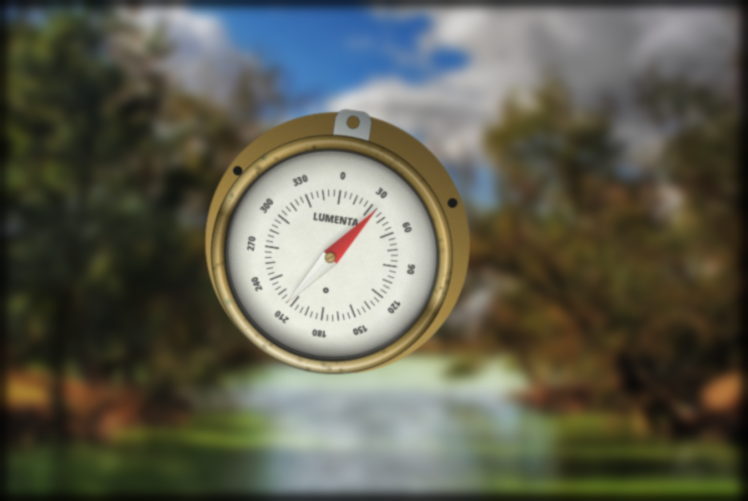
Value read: 35°
